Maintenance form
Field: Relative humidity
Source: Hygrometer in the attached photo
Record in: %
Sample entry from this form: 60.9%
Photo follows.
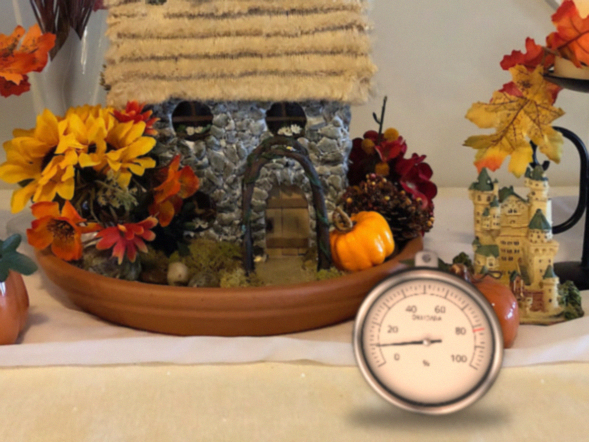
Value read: 10%
